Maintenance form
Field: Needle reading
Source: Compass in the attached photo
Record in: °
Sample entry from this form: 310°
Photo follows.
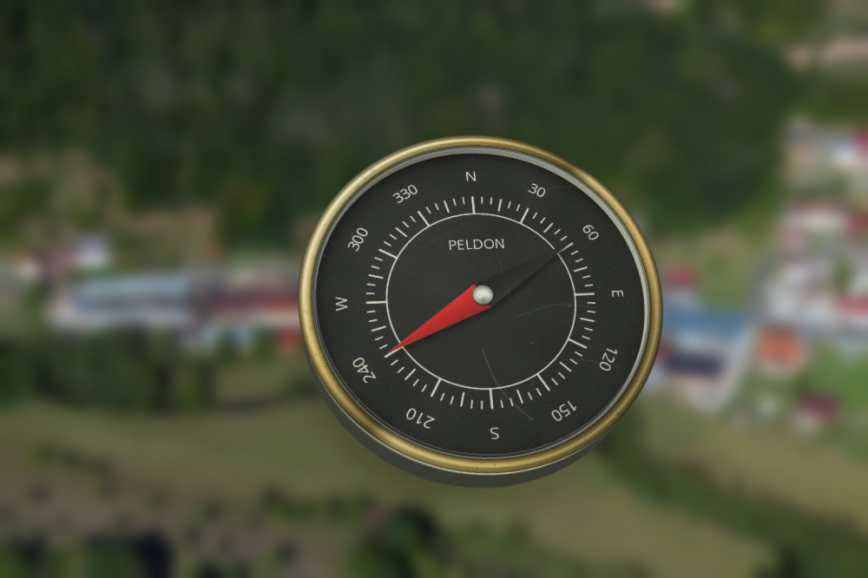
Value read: 240°
